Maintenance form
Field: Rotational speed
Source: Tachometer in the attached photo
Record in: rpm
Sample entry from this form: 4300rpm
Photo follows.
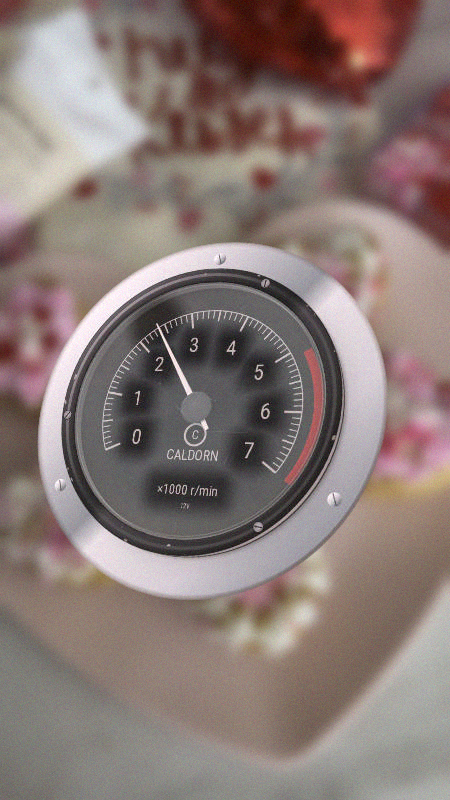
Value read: 2400rpm
